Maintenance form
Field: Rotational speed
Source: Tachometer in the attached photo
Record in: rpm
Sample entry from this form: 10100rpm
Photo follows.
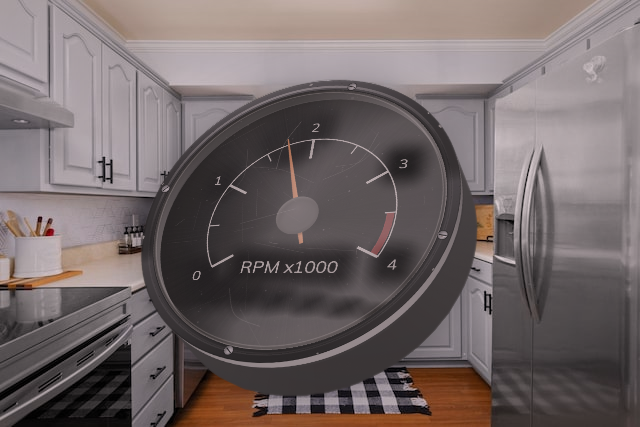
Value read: 1750rpm
